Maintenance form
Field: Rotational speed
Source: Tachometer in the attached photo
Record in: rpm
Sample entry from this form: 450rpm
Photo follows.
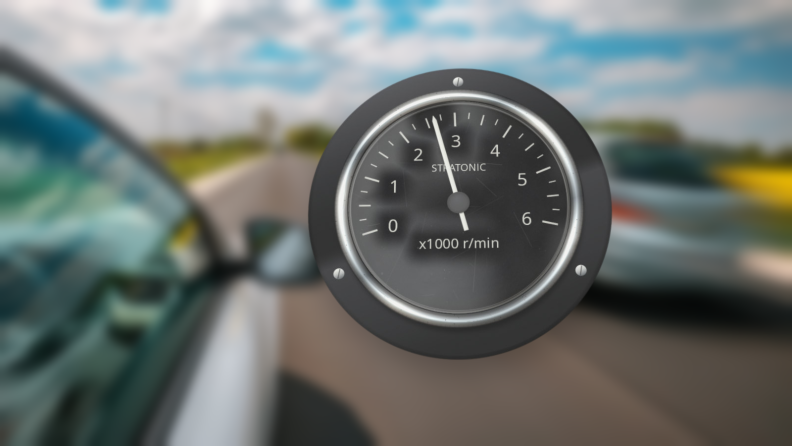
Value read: 2625rpm
